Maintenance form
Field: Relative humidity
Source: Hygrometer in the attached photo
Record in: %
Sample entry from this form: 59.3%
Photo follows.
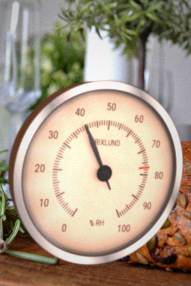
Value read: 40%
